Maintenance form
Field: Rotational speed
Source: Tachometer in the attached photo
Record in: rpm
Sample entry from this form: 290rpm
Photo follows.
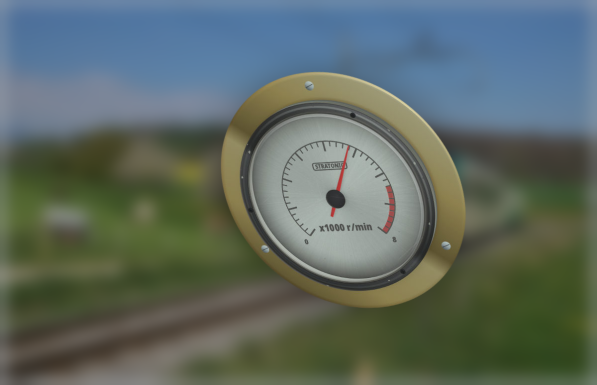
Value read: 4800rpm
